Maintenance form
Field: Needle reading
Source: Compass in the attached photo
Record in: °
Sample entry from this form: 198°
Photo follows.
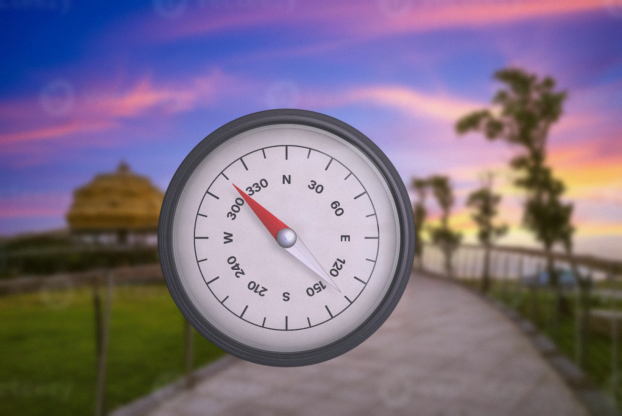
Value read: 315°
